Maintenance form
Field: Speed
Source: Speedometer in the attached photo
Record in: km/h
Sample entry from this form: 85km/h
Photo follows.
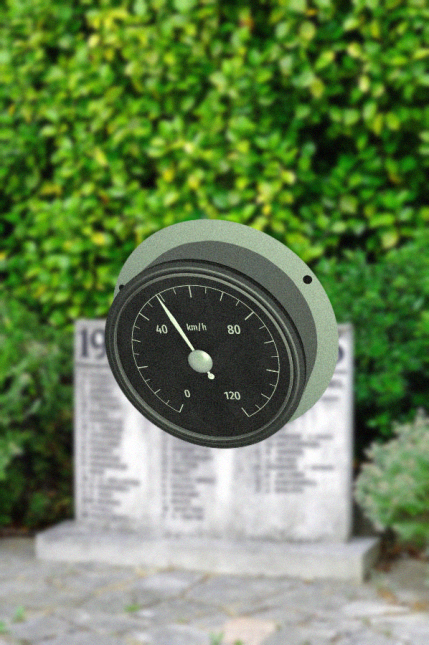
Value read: 50km/h
